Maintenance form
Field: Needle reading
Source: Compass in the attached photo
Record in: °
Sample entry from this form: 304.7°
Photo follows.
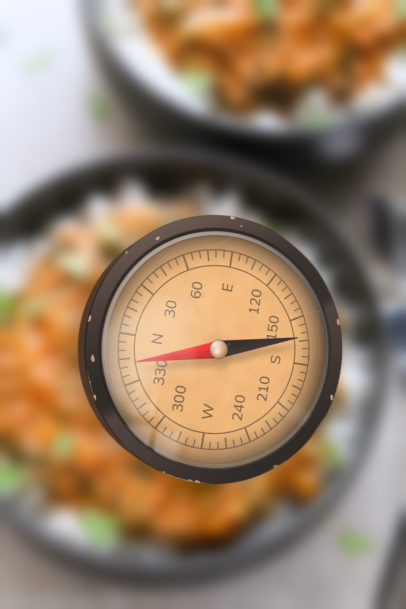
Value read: 342.5°
